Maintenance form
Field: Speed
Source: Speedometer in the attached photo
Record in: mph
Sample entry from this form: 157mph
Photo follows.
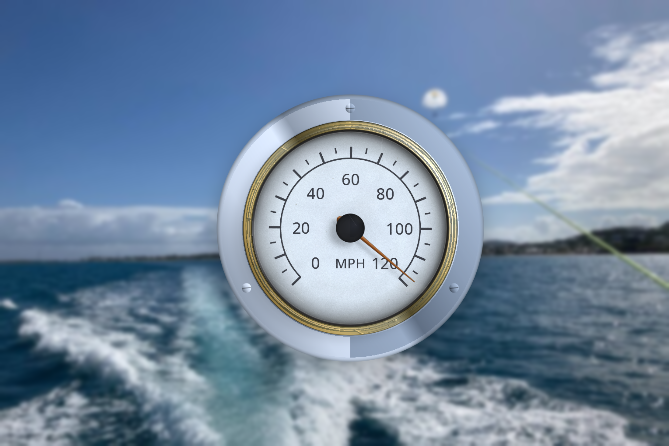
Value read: 117.5mph
